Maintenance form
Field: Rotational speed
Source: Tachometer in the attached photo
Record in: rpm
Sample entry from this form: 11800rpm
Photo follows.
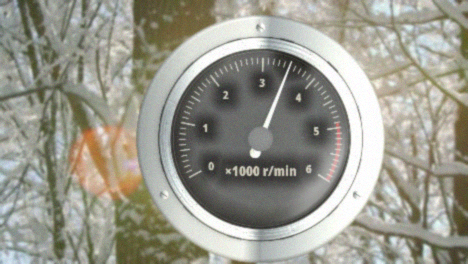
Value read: 3500rpm
